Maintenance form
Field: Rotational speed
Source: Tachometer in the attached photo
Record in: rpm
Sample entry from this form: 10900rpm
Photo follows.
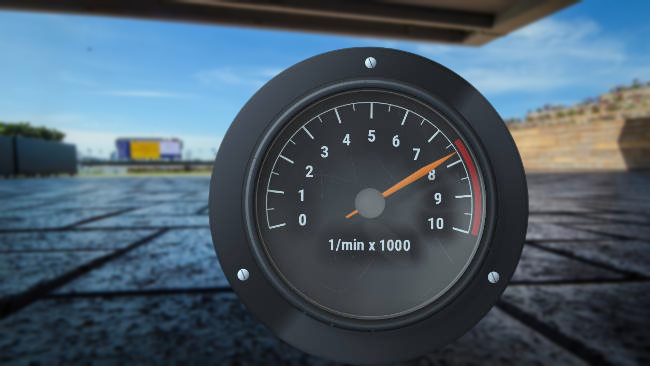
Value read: 7750rpm
